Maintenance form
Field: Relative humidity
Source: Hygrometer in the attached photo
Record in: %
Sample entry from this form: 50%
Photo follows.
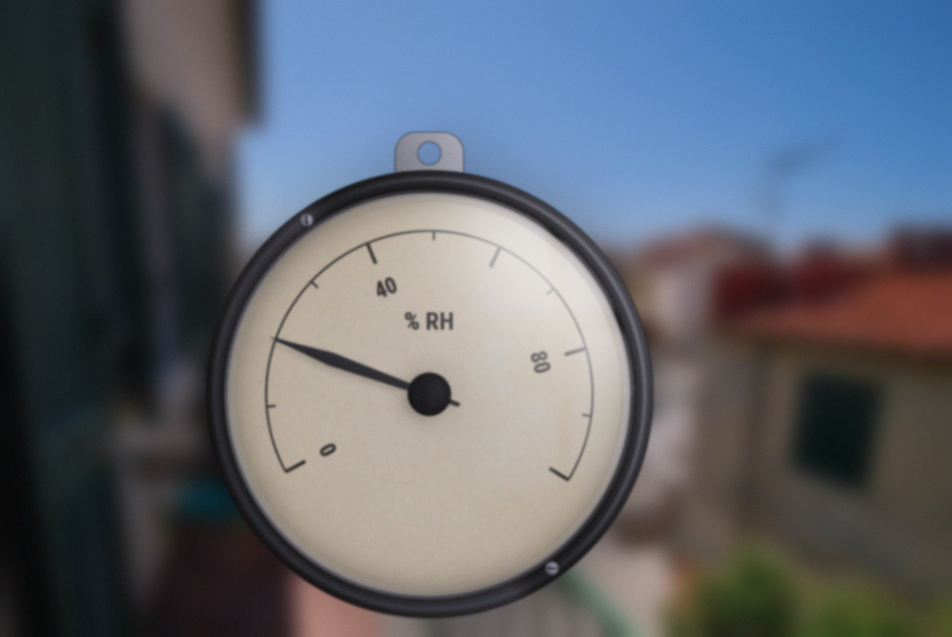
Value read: 20%
